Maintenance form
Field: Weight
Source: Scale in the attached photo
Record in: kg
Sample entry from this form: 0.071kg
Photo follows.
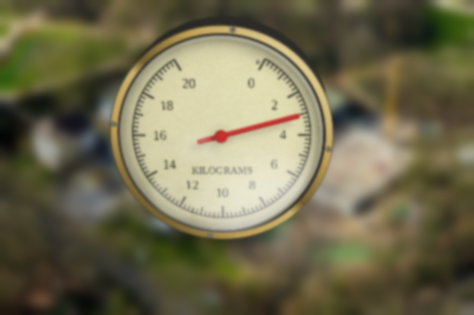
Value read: 3kg
